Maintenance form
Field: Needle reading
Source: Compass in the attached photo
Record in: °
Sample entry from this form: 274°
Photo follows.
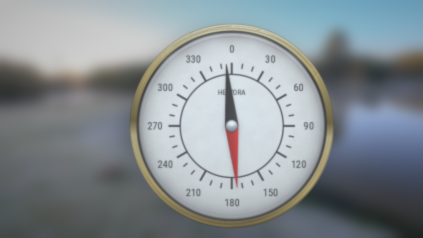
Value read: 175°
